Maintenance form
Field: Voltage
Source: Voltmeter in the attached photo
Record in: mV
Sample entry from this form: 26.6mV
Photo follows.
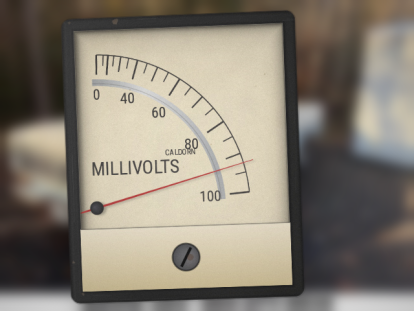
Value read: 92.5mV
